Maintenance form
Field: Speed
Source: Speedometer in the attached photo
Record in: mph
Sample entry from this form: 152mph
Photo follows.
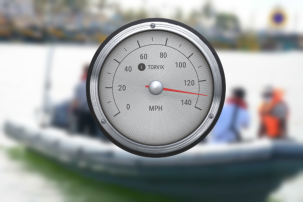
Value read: 130mph
